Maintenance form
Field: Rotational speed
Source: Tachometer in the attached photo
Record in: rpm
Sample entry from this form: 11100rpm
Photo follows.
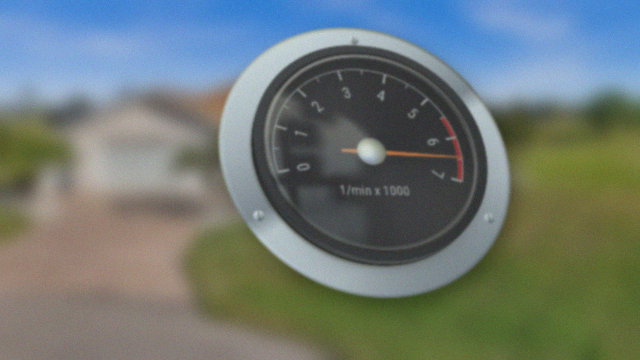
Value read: 6500rpm
